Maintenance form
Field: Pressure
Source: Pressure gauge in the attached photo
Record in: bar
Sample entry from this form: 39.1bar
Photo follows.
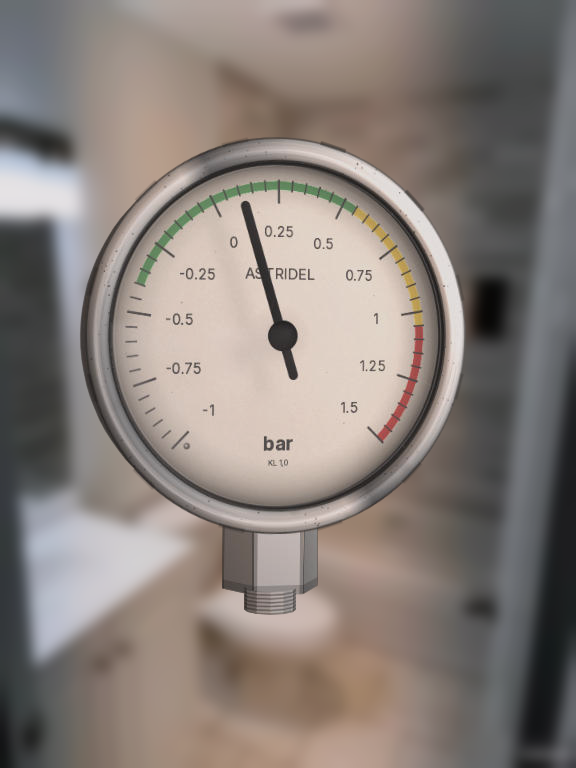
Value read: 0.1bar
